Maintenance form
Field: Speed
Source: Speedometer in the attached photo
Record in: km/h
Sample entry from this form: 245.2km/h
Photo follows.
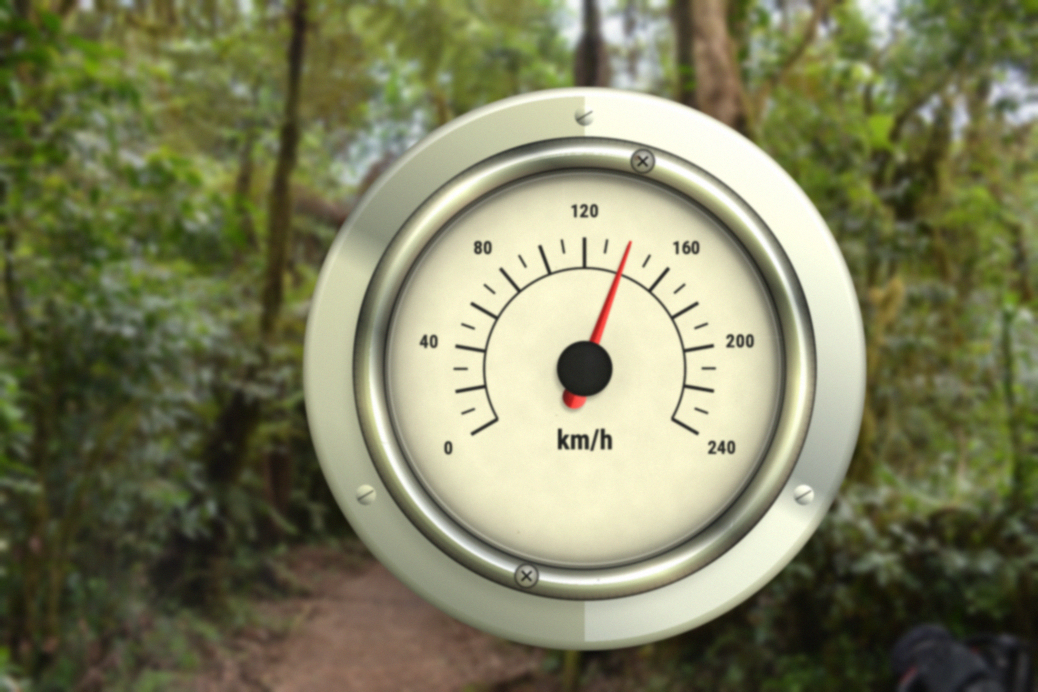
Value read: 140km/h
